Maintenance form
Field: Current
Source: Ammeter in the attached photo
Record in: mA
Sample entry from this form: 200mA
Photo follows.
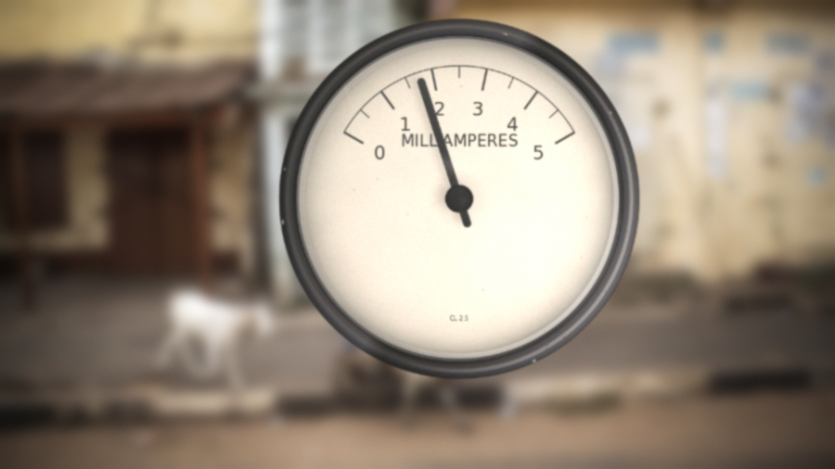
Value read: 1.75mA
